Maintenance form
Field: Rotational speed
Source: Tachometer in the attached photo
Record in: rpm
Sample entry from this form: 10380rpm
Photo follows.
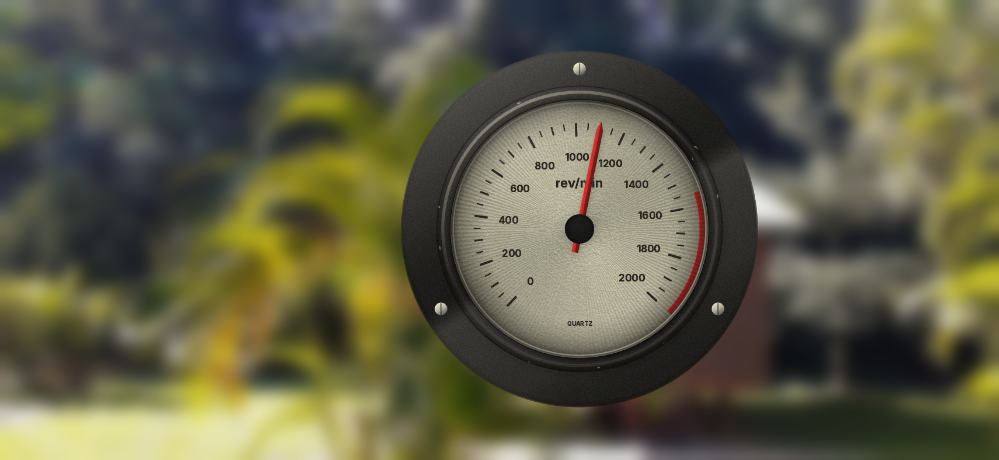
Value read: 1100rpm
